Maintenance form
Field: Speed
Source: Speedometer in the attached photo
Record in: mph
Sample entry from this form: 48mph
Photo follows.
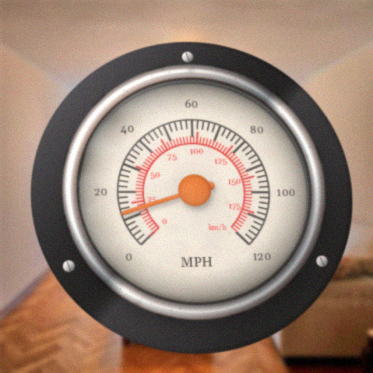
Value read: 12mph
